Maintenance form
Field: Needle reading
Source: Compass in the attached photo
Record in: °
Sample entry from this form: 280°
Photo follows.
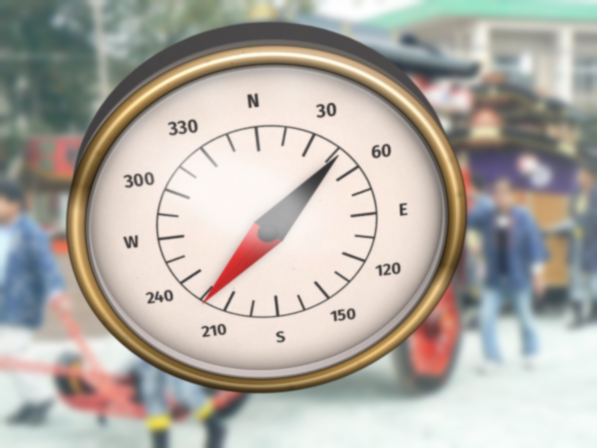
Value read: 225°
